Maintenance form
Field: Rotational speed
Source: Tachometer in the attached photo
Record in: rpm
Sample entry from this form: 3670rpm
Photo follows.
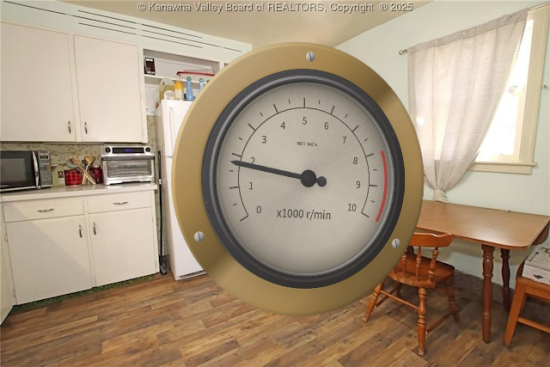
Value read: 1750rpm
